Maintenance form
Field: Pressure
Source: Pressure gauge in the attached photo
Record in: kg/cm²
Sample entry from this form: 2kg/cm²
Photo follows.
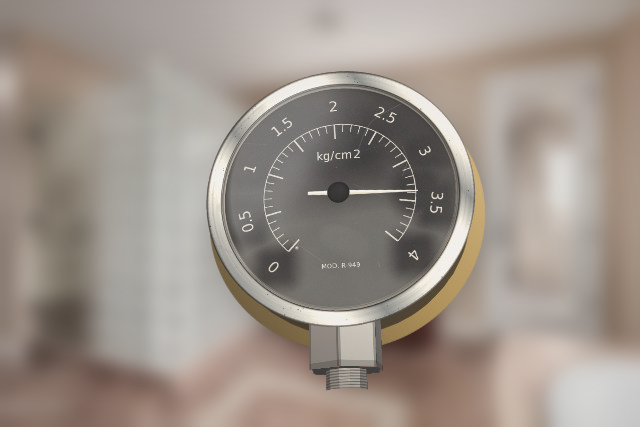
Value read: 3.4kg/cm²
